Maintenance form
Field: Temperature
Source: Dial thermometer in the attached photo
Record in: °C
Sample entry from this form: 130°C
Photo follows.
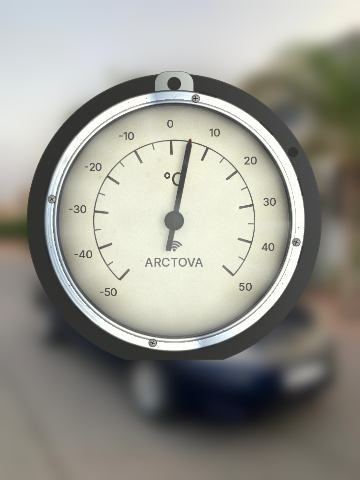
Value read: 5°C
